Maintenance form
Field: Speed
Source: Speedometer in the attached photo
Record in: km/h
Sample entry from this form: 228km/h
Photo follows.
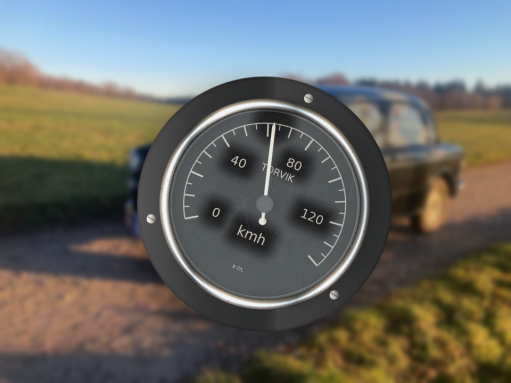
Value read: 62.5km/h
